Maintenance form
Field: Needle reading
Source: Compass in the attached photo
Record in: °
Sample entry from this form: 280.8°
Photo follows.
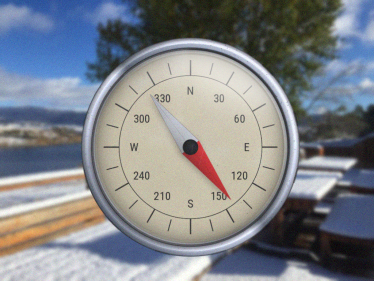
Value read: 142.5°
